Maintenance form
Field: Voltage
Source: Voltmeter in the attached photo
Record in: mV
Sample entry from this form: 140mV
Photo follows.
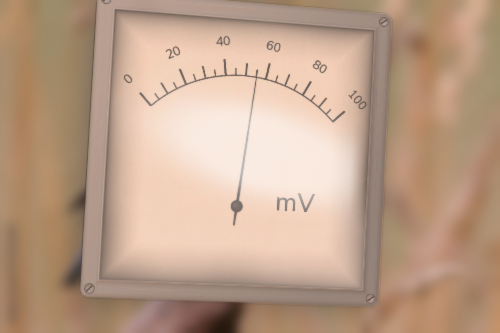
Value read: 55mV
